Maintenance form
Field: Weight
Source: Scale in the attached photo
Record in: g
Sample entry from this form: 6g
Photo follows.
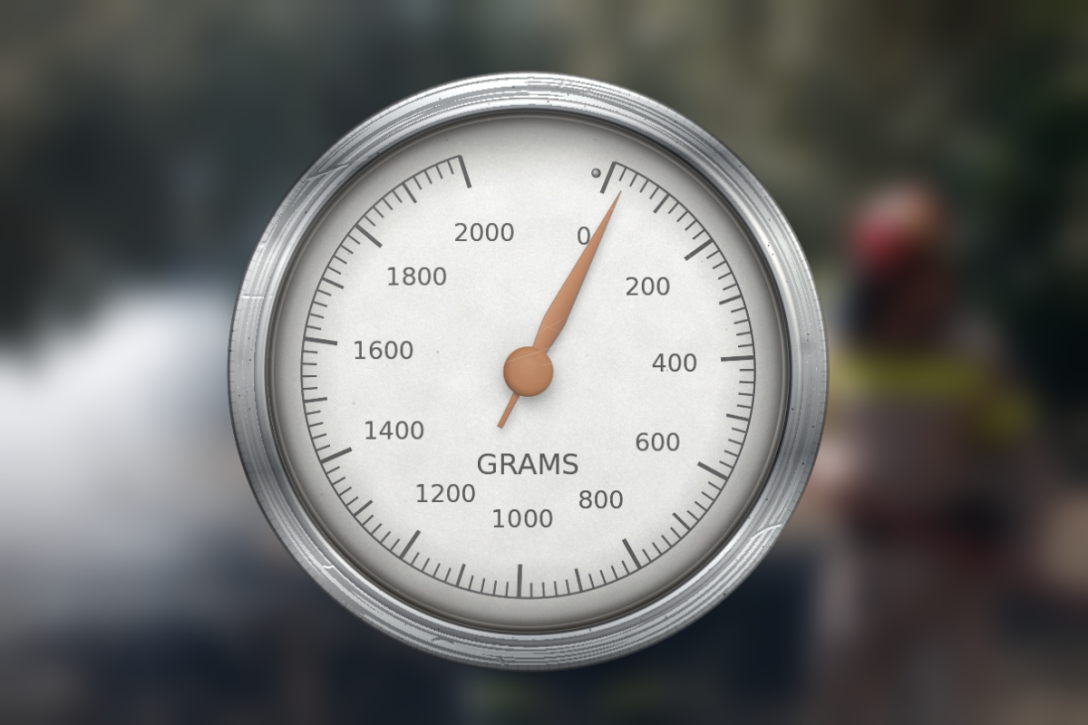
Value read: 30g
